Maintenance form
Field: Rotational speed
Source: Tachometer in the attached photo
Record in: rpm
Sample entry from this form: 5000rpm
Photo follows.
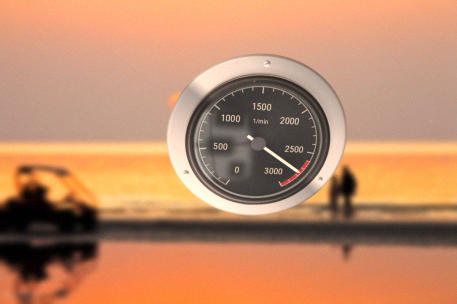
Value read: 2750rpm
